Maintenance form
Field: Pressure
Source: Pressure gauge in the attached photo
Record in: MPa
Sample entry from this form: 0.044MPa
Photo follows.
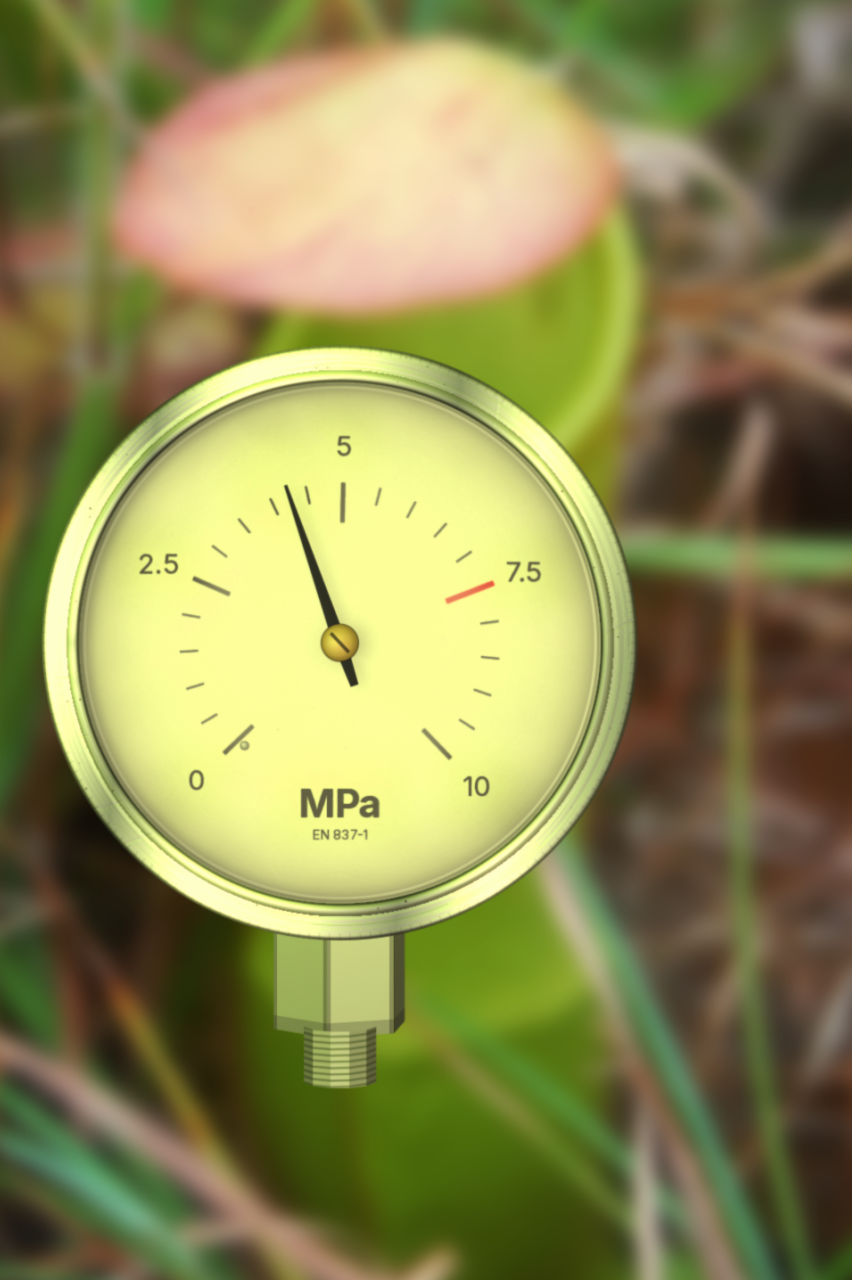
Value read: 4.25MPa
